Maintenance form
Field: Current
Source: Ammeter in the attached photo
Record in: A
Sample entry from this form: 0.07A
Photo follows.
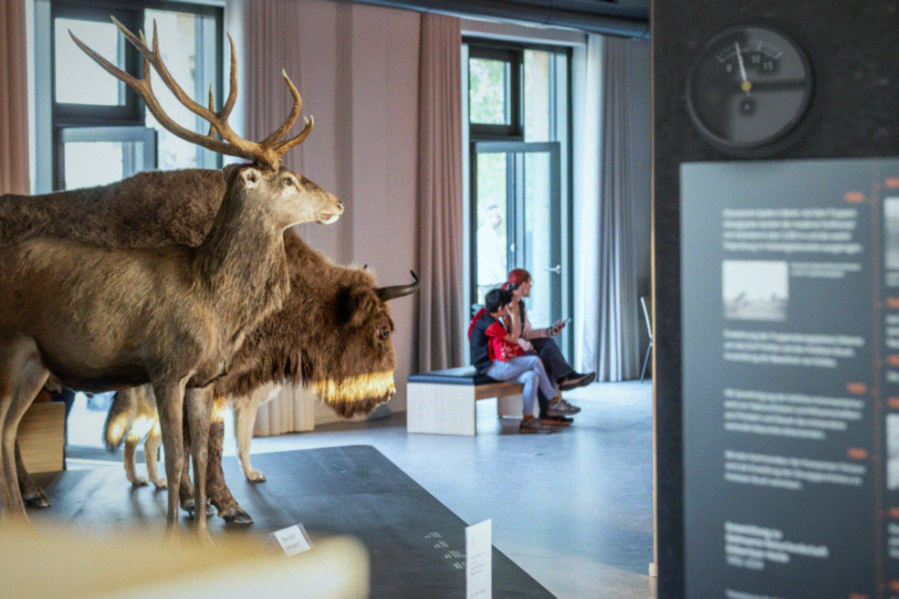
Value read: 5A
